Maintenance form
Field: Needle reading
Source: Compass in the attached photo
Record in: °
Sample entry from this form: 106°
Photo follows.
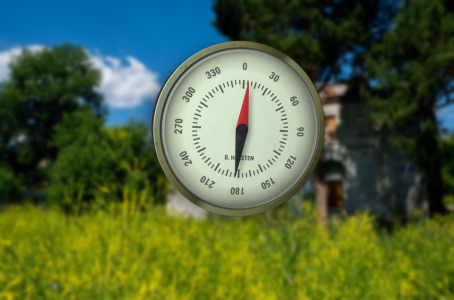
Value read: 5°
